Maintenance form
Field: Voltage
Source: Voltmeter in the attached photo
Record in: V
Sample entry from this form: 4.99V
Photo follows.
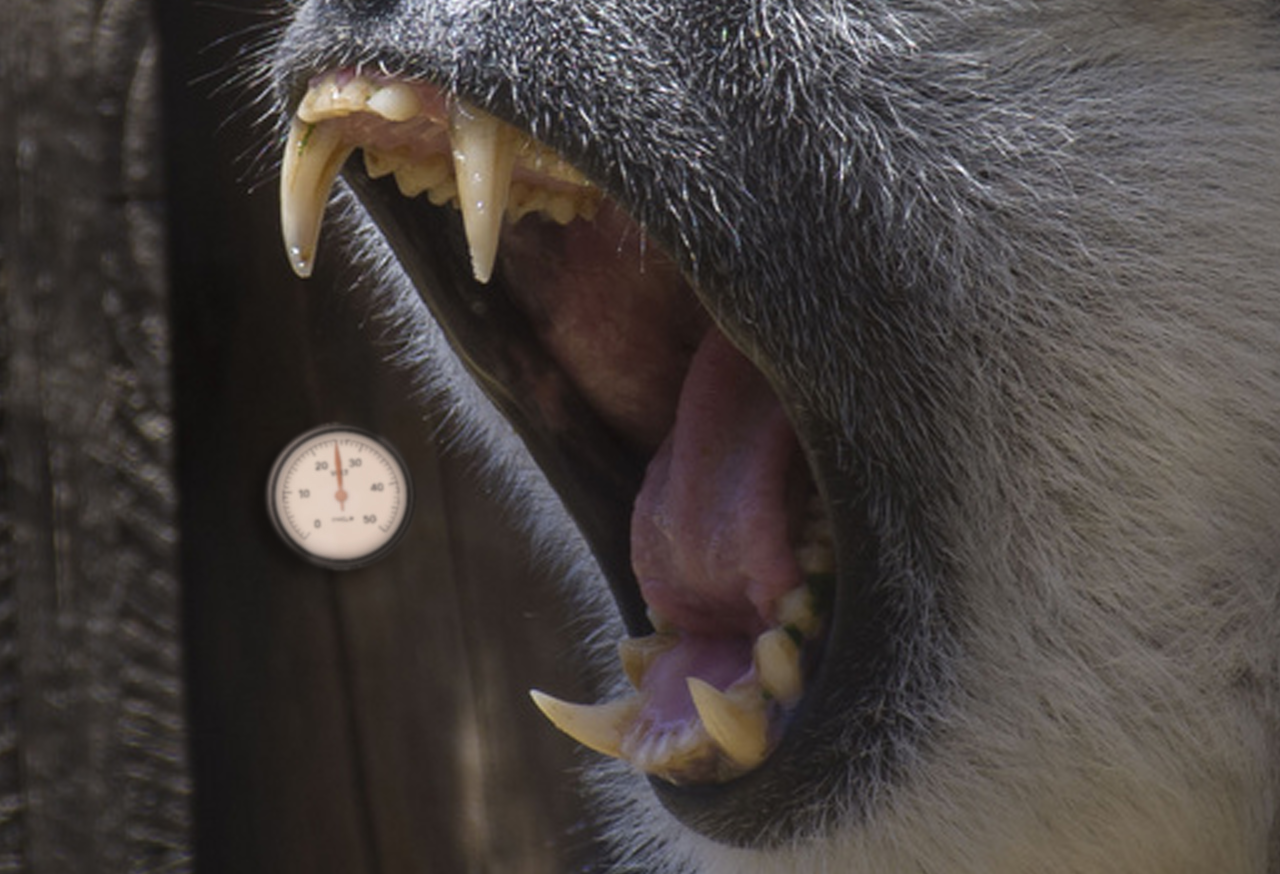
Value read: 25V
